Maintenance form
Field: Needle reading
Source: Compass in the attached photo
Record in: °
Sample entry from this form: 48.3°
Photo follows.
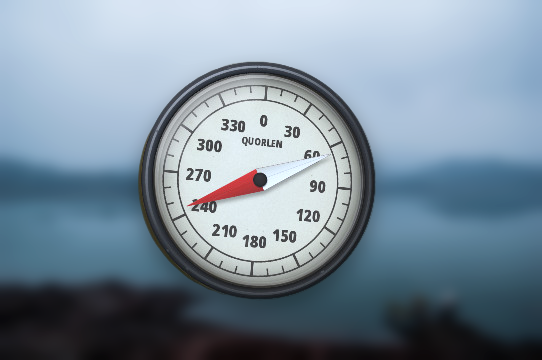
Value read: 245°
